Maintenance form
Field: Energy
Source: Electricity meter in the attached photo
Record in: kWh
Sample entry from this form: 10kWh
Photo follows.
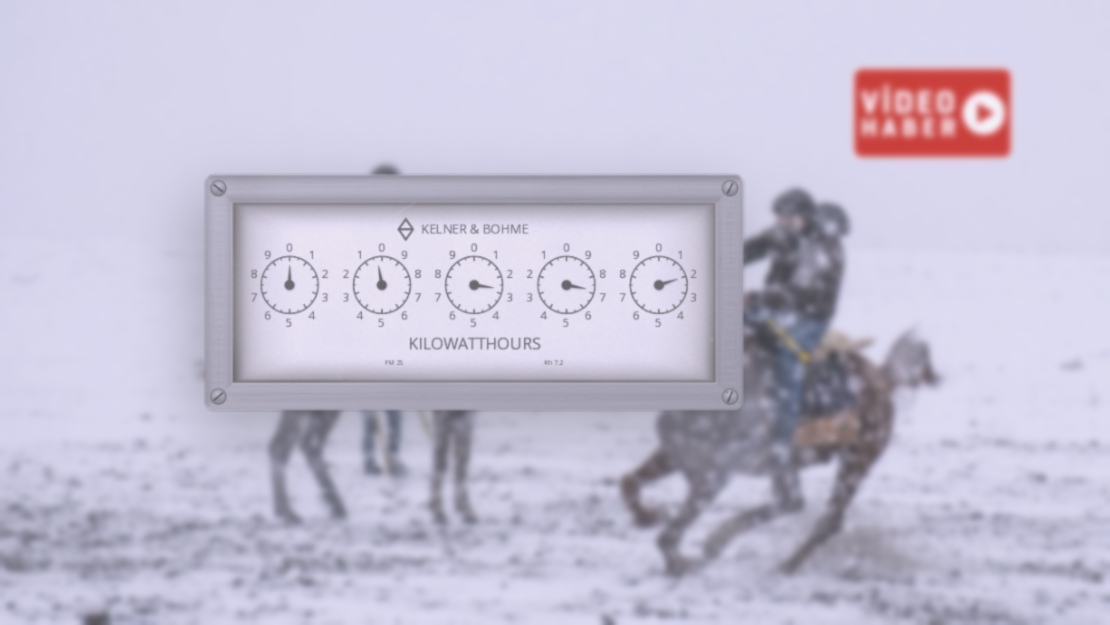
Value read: 272kWh
